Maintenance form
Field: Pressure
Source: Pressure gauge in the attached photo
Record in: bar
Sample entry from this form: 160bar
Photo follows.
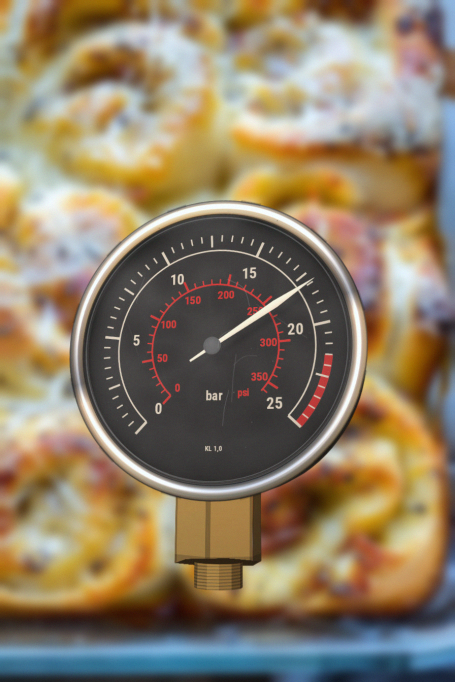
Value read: 18bar
